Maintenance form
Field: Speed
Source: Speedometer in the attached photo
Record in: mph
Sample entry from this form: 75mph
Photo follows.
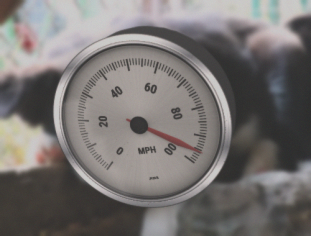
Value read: 95mph
